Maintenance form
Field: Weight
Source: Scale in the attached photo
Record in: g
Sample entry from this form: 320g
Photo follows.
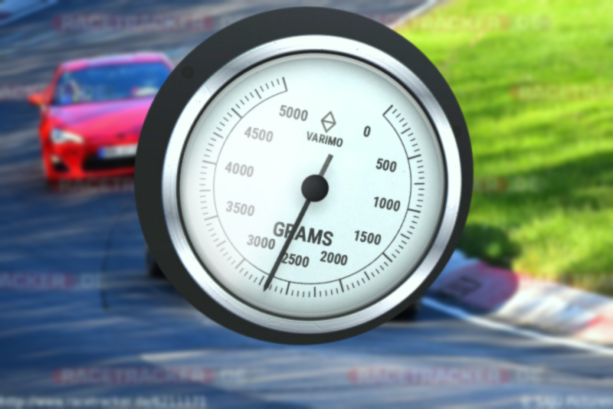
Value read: 2700g
